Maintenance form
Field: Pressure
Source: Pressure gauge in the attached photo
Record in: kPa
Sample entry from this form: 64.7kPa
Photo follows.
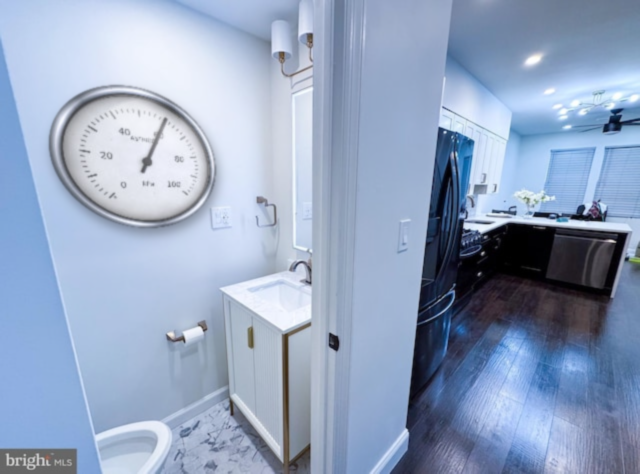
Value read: 60kPa
